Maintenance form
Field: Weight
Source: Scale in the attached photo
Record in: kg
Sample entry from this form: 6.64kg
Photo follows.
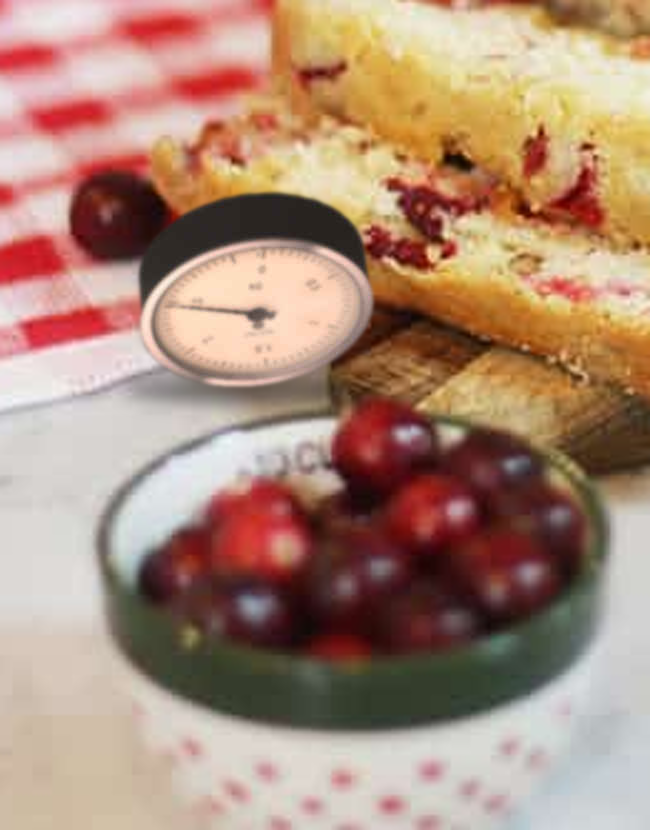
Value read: 2.5kg
